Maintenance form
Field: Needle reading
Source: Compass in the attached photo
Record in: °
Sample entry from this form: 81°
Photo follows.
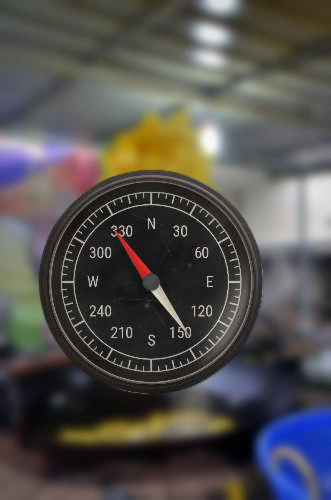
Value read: 325°
